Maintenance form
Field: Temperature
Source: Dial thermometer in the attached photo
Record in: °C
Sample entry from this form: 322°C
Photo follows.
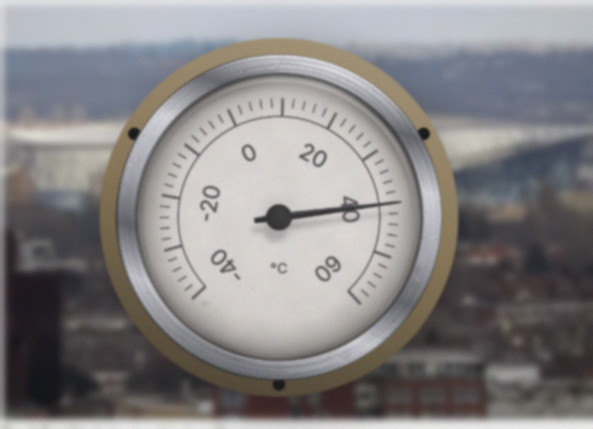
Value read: 40°C
